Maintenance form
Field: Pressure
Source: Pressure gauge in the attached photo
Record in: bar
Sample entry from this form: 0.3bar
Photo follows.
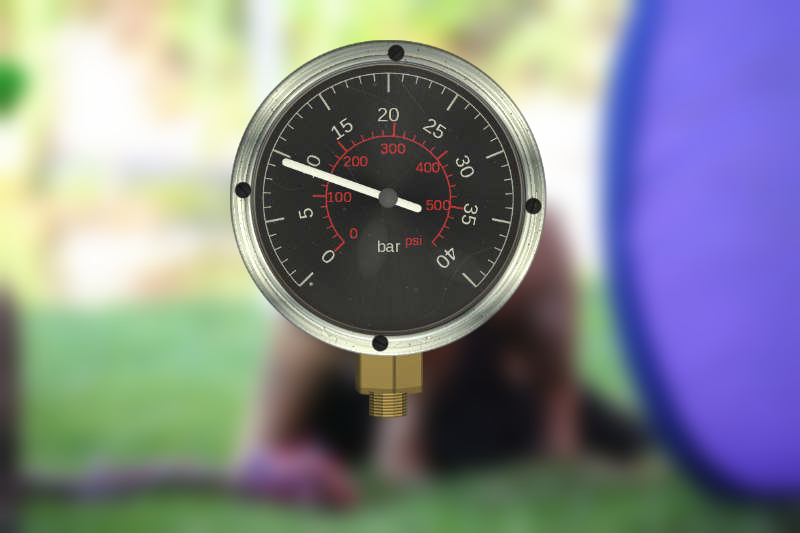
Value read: 9.5bar
